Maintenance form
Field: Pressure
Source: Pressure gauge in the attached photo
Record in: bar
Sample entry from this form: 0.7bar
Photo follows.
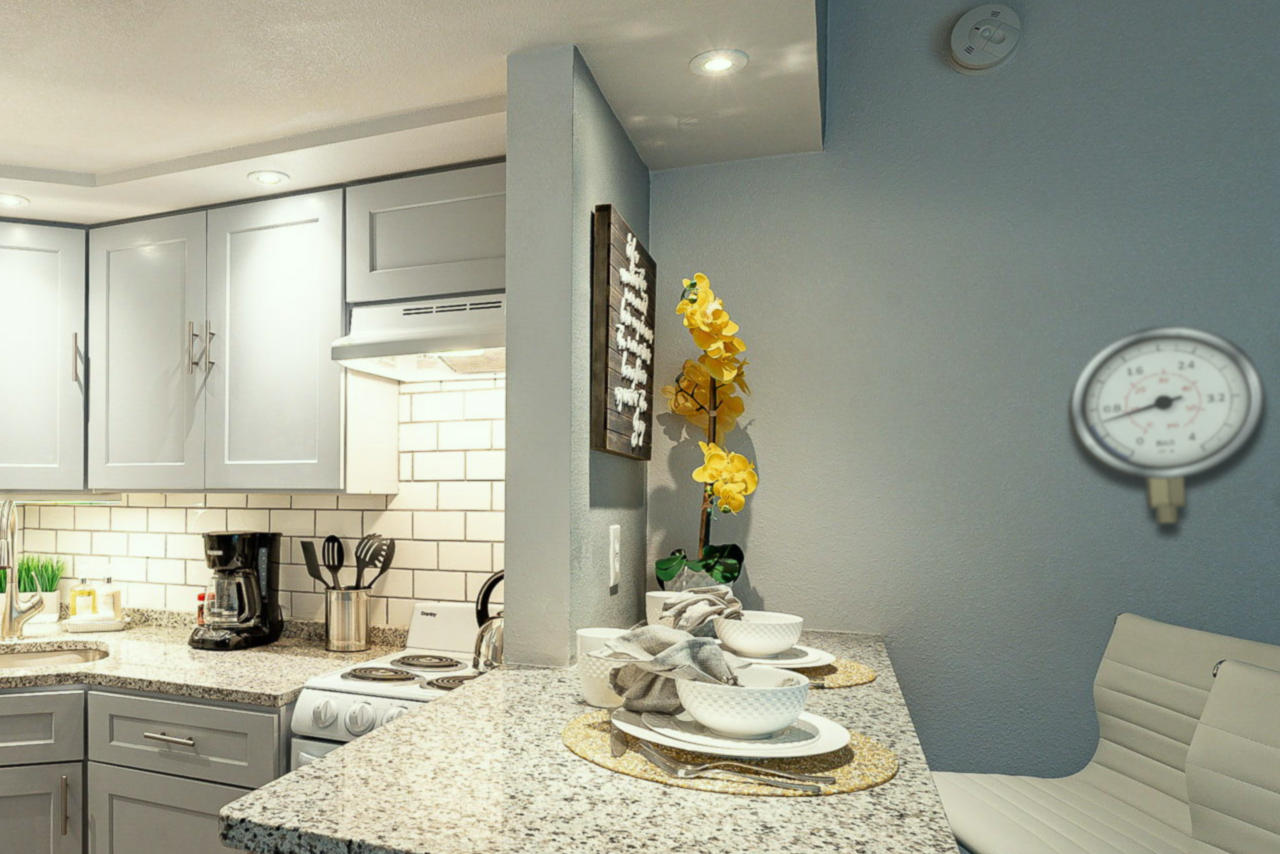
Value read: 0.6bar
